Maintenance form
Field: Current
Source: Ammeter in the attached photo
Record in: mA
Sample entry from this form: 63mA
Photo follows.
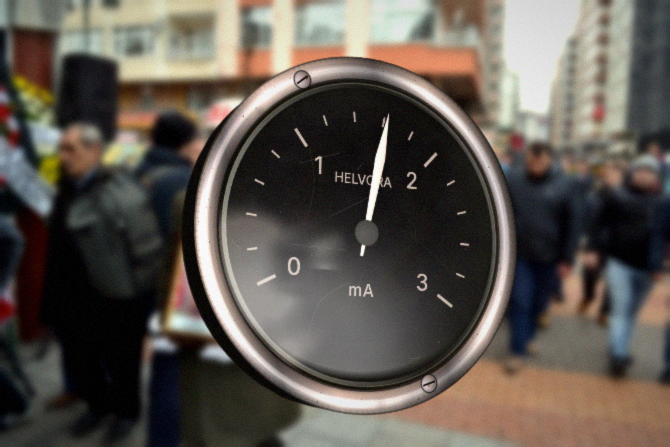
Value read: 1.6mA
